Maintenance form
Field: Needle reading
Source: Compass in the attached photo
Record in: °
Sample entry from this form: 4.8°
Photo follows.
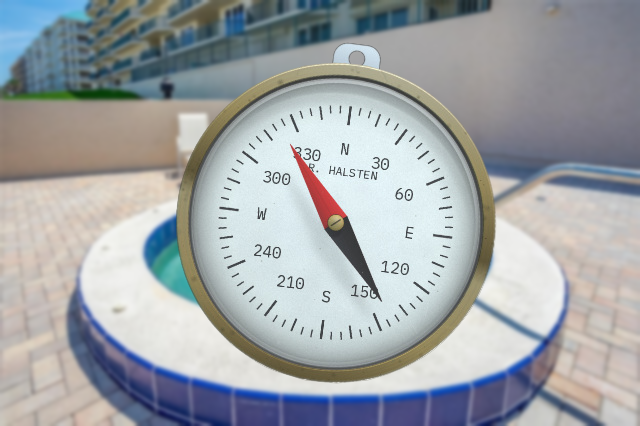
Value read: 322.5°
